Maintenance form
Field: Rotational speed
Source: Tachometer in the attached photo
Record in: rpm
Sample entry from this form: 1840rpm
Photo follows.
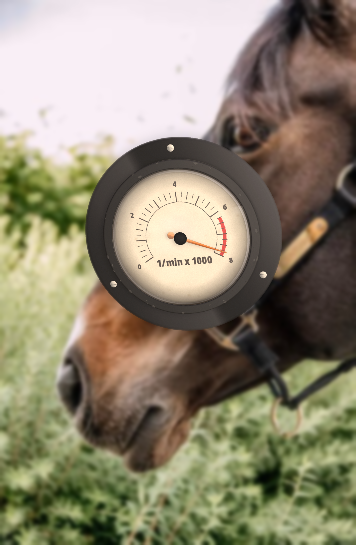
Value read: 7750rpm
